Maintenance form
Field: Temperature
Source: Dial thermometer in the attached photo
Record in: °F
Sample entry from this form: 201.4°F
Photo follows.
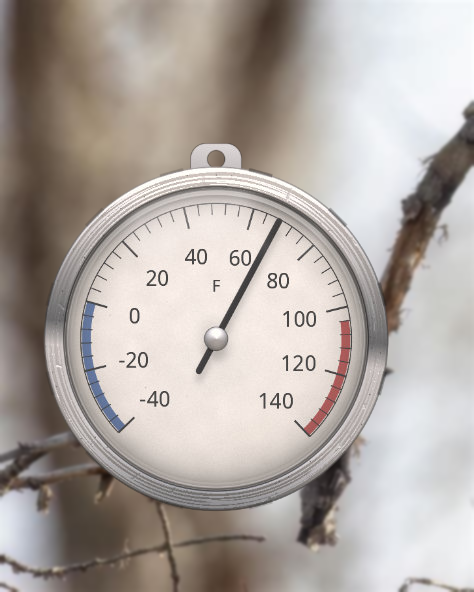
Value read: 68°F
